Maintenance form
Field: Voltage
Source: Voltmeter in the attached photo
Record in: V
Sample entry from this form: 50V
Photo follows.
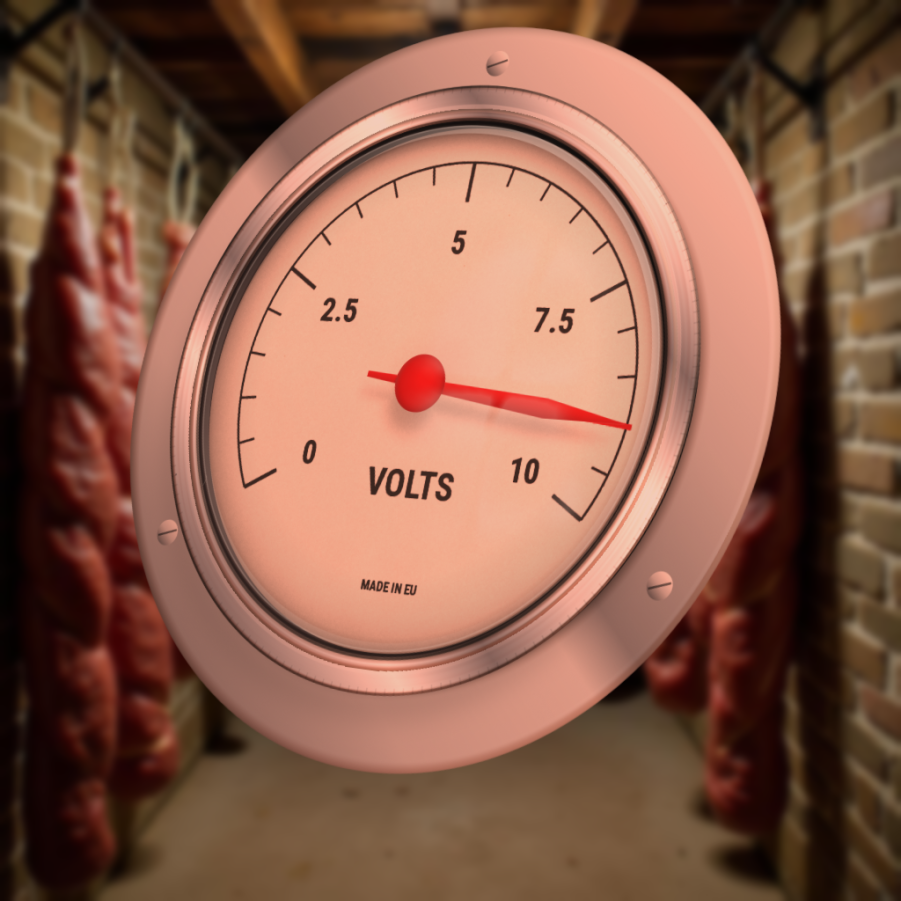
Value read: 9V
